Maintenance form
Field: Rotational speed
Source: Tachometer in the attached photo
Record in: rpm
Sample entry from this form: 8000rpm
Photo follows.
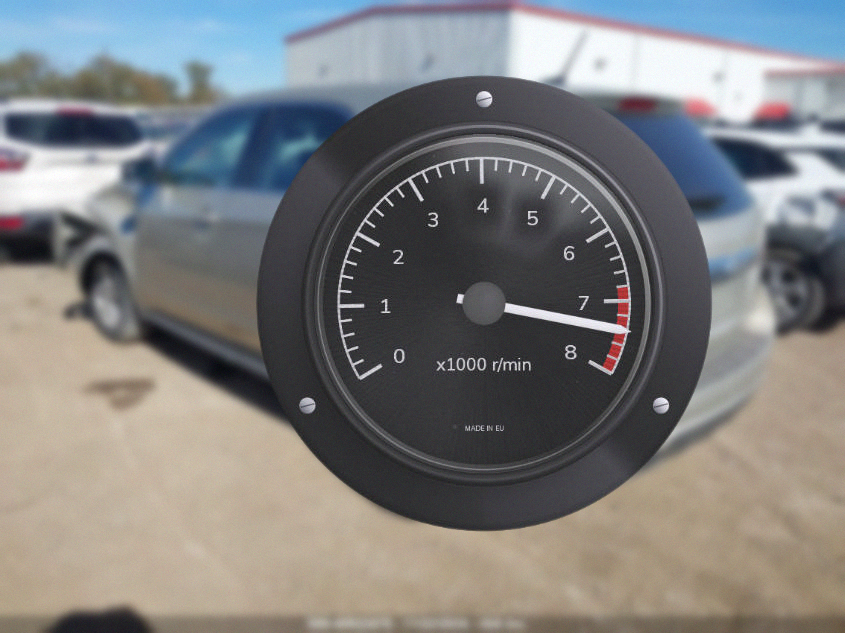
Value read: 7400rpm
